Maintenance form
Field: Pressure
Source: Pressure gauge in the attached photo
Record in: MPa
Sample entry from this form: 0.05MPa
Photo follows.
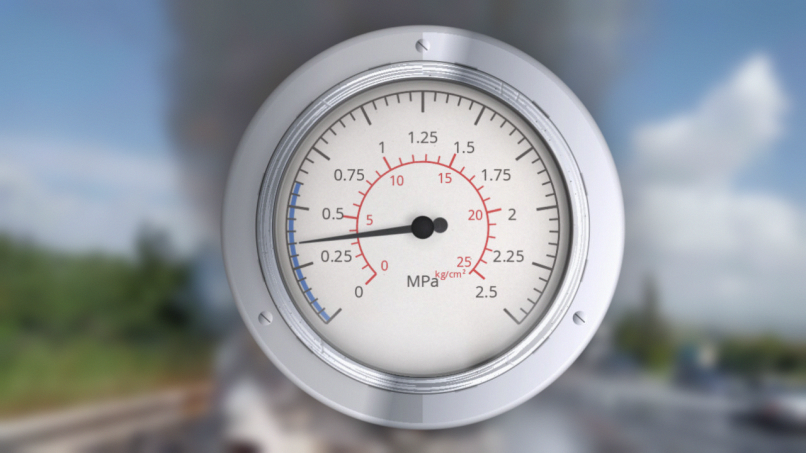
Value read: 0.35MPa
